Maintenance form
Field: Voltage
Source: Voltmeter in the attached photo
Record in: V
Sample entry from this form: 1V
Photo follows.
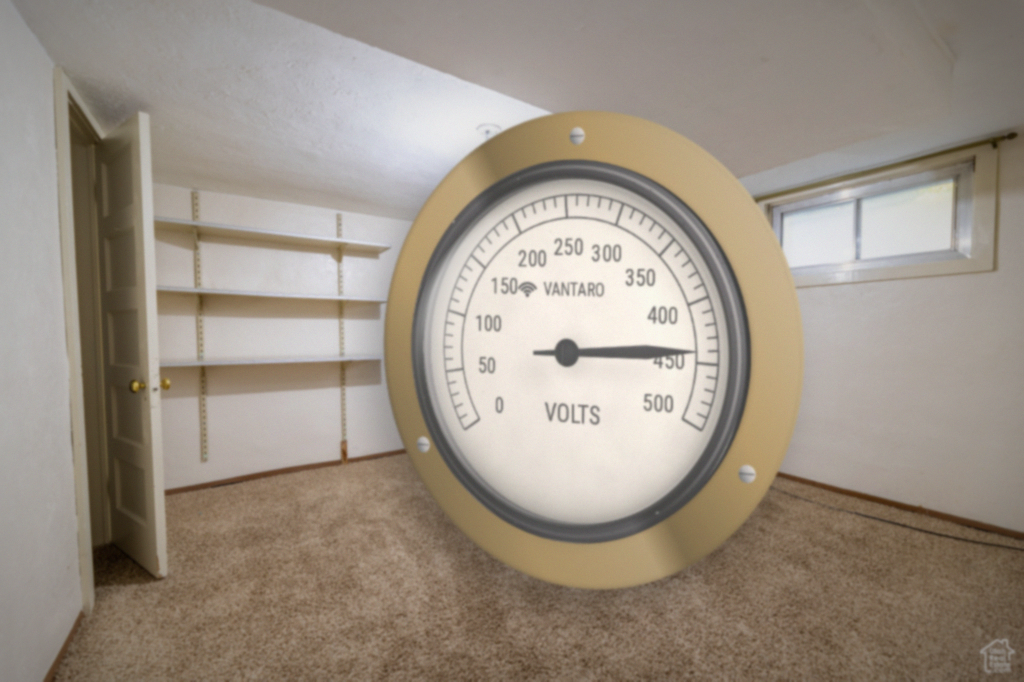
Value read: 440V
